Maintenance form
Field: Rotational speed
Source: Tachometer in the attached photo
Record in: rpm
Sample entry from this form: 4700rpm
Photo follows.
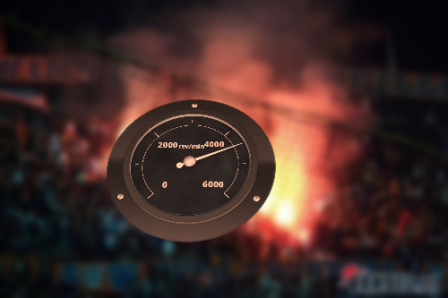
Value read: 4500rpm
